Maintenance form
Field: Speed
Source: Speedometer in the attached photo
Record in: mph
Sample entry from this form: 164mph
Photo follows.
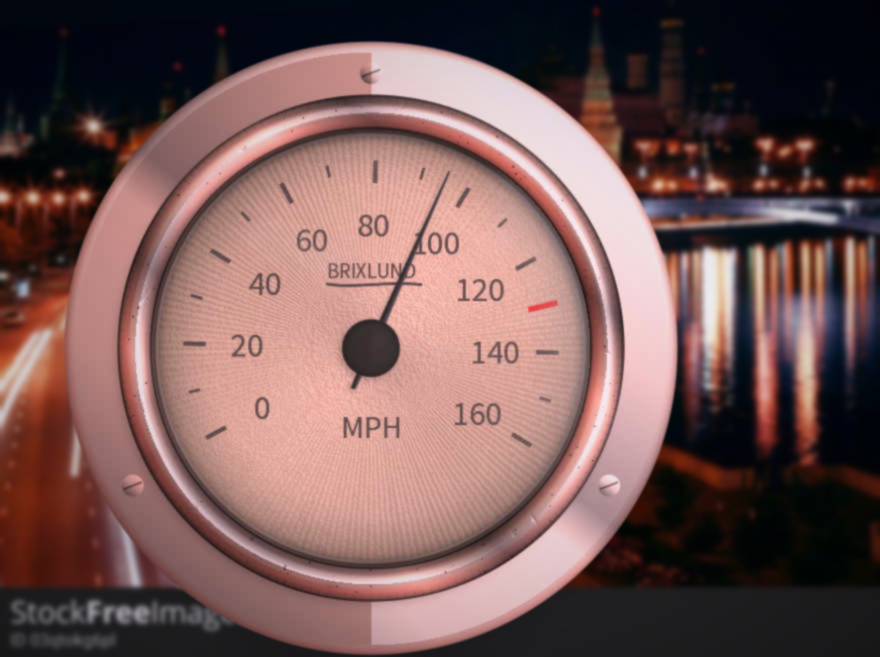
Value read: 95mph
